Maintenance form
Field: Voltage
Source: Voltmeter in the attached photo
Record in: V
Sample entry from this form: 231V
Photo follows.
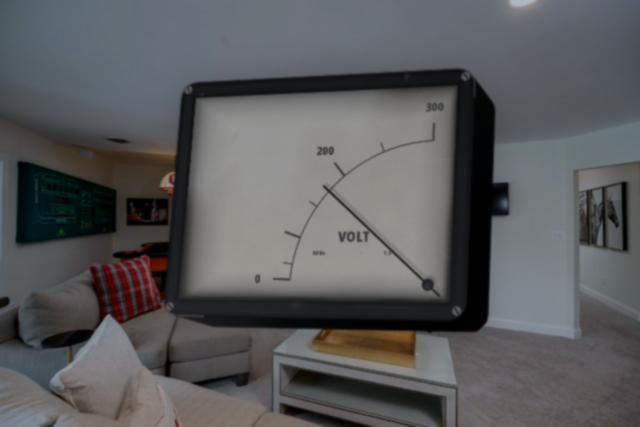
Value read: 175V
